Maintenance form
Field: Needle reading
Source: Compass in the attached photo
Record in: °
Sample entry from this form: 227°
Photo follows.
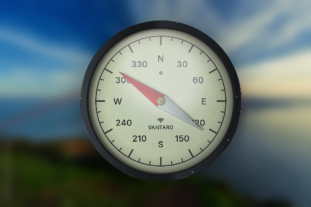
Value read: 305°
